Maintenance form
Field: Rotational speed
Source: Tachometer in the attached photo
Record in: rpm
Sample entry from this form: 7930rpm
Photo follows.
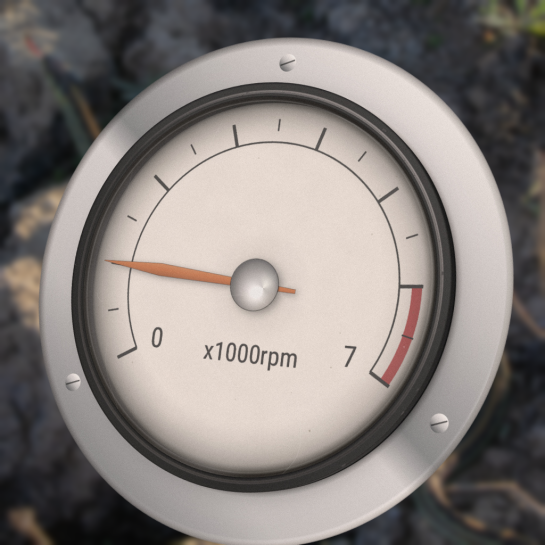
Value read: 1000rpm
